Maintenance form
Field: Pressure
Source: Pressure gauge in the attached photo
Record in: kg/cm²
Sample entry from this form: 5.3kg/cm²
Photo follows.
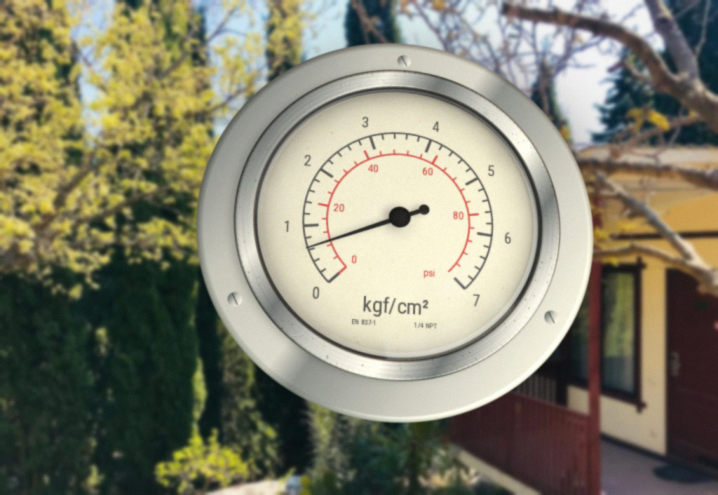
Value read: 0.6kg/cm²
